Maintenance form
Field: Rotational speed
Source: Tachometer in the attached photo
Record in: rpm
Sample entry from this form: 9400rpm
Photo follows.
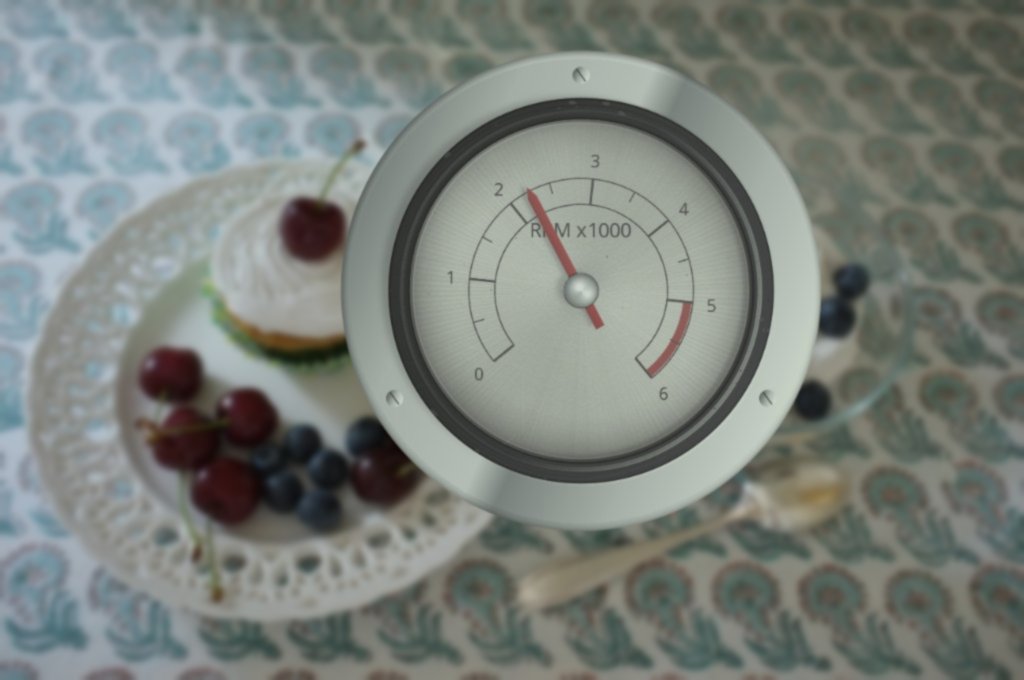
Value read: 2250rpm
